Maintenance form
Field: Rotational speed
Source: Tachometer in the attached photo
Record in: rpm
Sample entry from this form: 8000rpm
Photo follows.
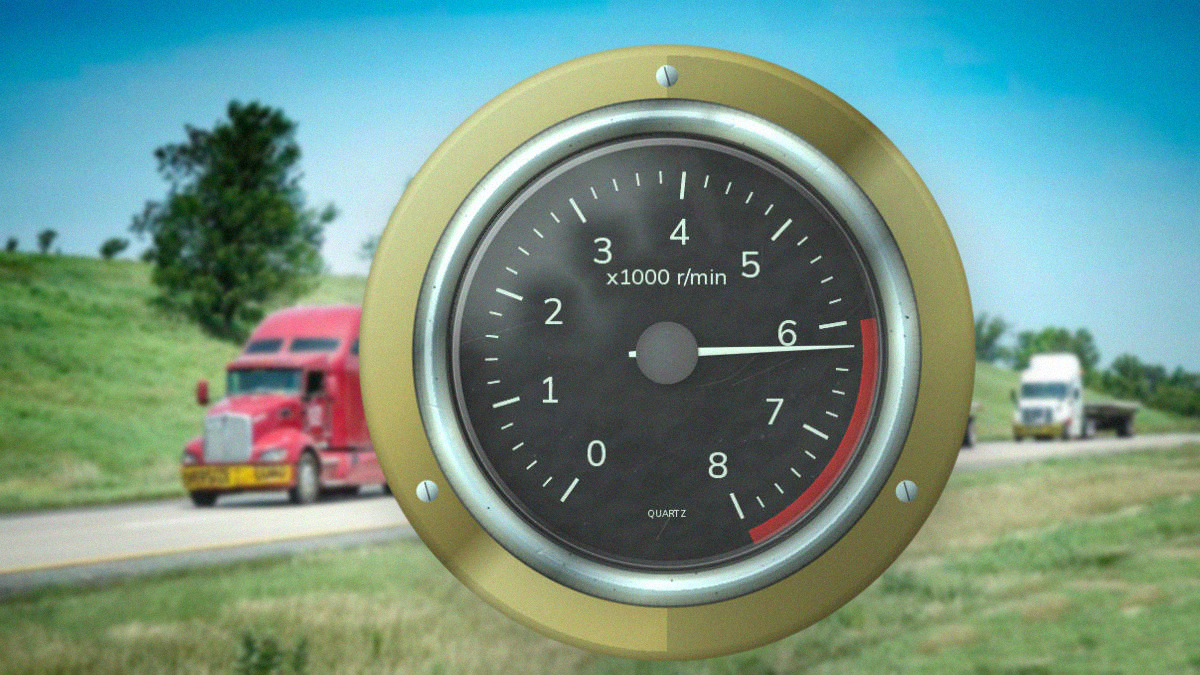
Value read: 6200rpm
